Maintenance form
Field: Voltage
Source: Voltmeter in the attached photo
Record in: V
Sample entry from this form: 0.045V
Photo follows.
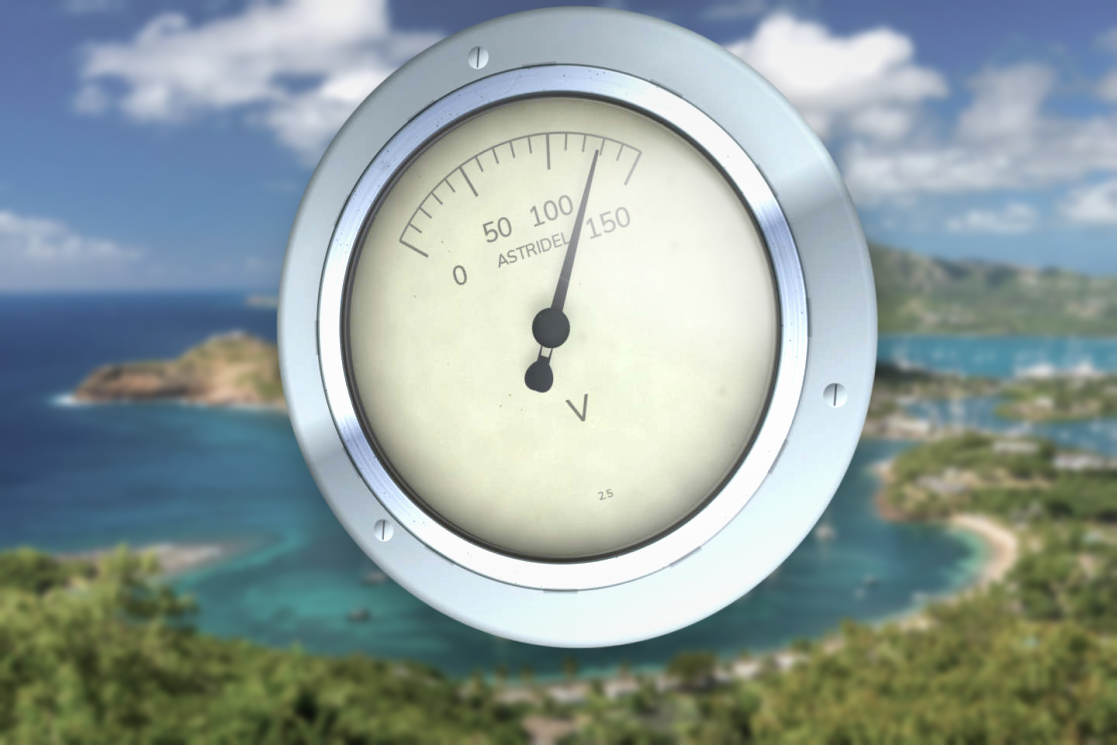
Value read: 130V
